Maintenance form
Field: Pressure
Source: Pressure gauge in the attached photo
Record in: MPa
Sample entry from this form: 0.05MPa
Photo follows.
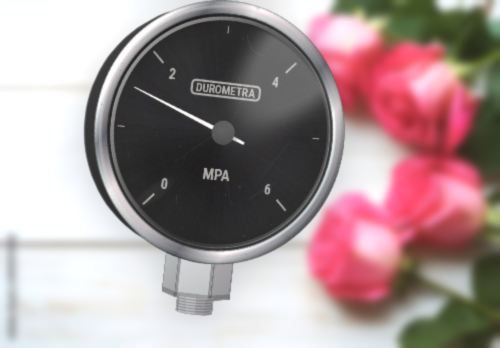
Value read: 1.5MPa
